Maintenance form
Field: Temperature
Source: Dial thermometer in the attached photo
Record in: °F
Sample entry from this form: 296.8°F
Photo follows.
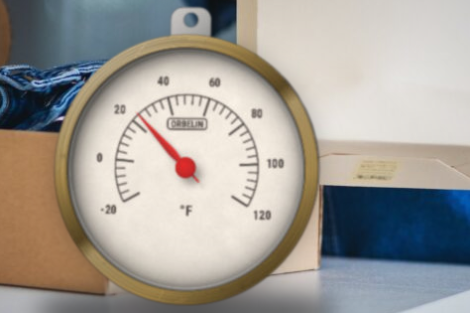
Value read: 24°F
